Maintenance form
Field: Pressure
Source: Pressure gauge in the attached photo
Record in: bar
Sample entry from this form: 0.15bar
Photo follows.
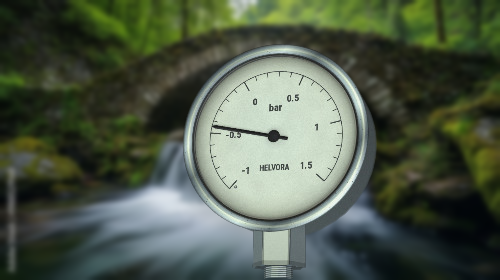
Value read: -0.45bar
